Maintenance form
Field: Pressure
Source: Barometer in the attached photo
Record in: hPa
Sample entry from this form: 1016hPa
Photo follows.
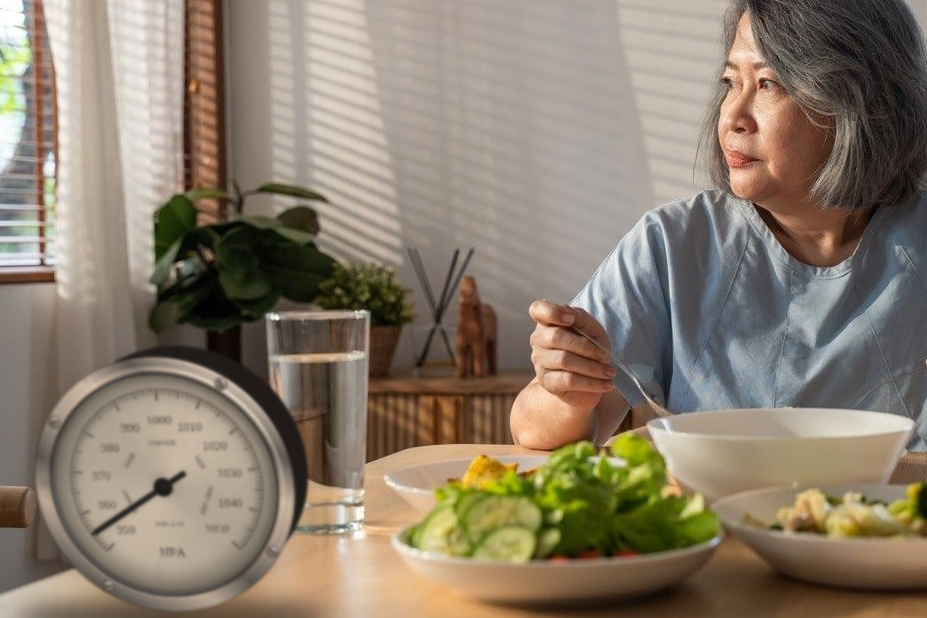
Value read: 955hPa
